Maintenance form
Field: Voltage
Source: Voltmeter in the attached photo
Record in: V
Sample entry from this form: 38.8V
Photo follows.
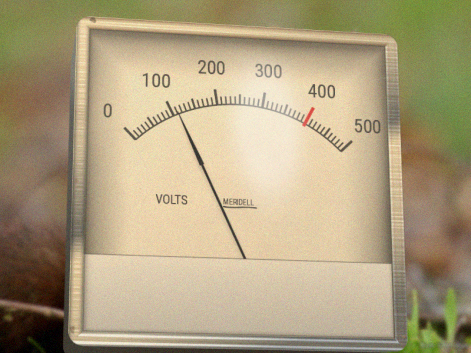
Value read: 110V
